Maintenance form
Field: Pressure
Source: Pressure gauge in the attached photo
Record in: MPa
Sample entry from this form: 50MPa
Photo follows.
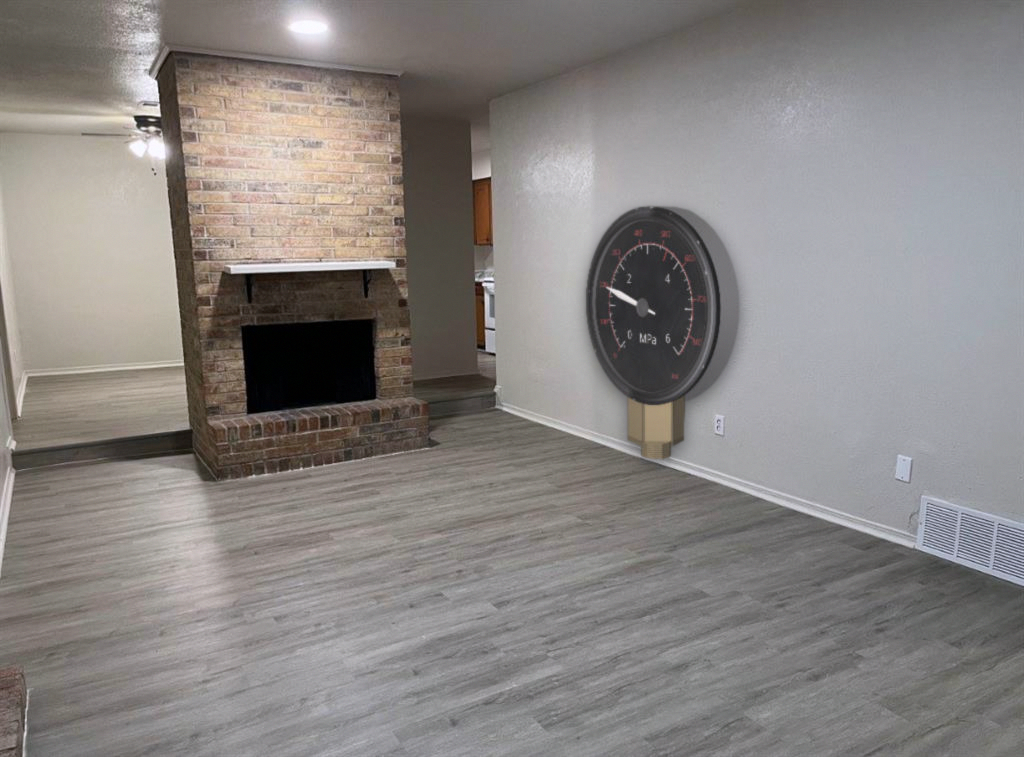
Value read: 1.4MPa
